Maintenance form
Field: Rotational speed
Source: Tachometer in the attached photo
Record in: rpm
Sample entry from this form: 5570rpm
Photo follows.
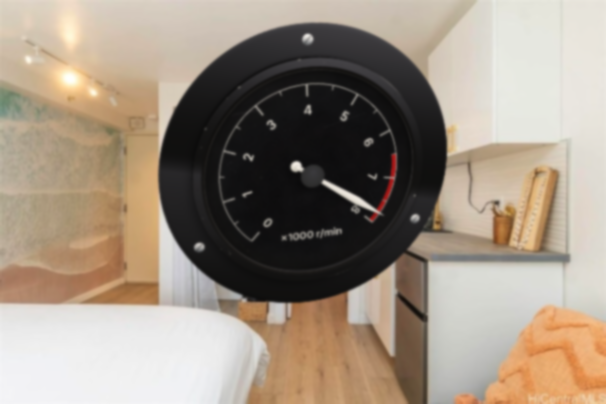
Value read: 7750rpm
